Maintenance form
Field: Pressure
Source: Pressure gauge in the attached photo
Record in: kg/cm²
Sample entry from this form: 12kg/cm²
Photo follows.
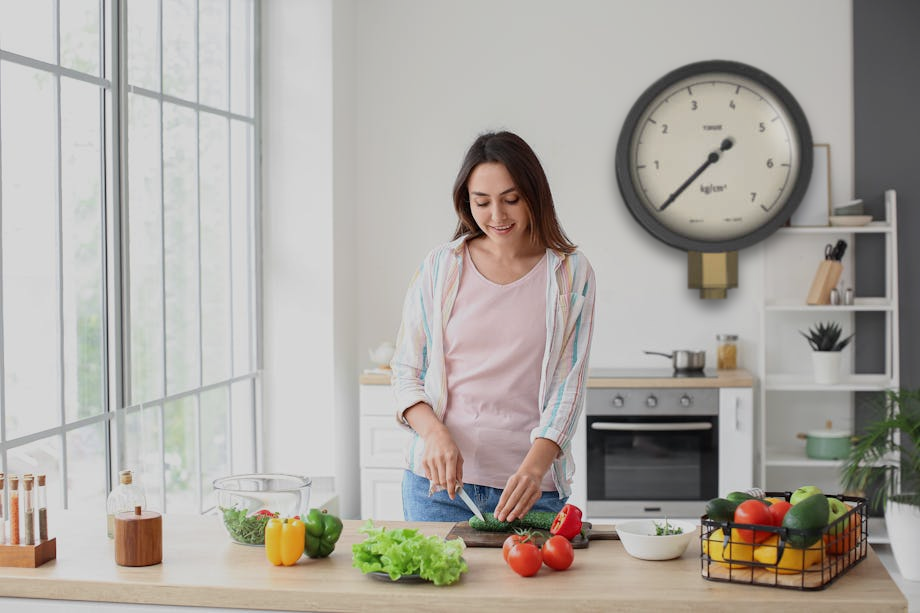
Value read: 0kg/cm²
